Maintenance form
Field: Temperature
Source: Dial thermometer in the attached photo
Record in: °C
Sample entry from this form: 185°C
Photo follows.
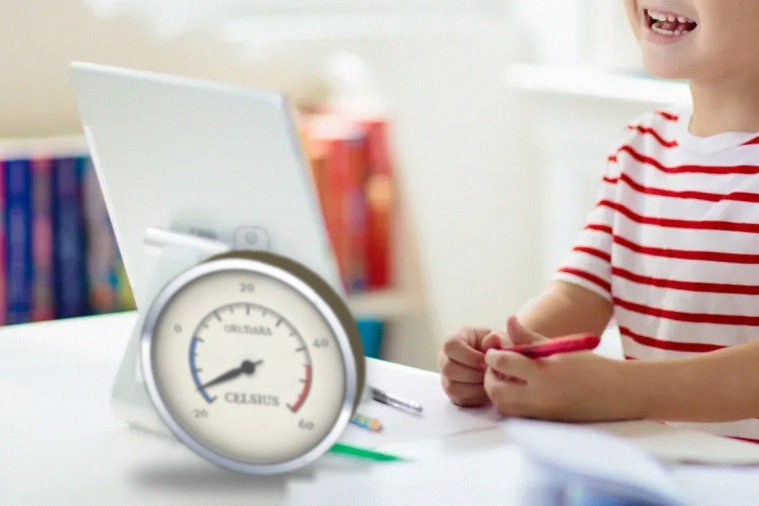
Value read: -15°C
